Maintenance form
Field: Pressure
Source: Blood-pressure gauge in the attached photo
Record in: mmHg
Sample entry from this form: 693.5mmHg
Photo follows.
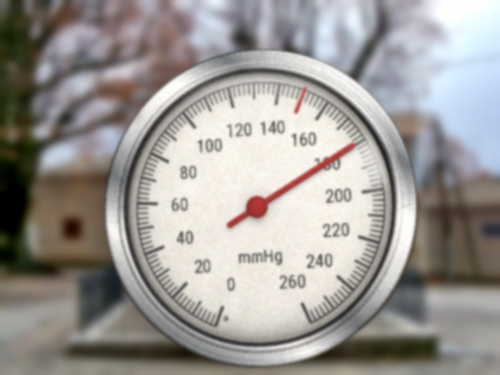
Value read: 180mmHg
